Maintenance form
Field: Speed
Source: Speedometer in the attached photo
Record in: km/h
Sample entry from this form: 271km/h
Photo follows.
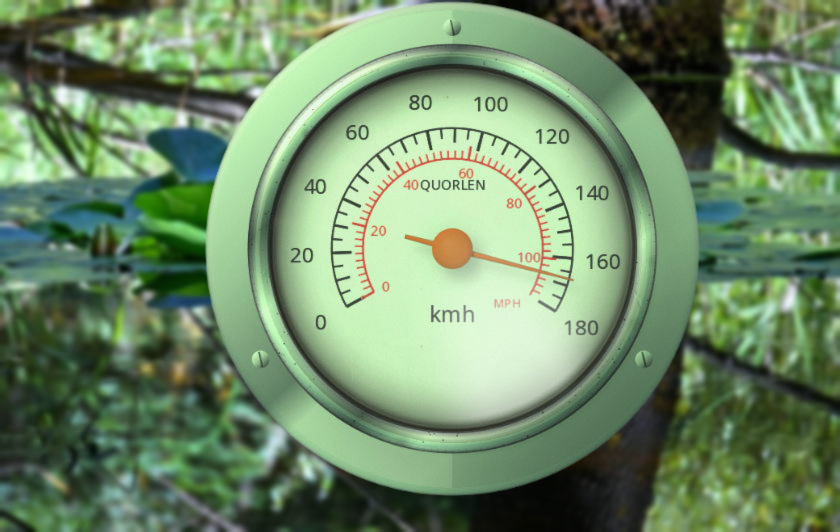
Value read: 167.5km/h
